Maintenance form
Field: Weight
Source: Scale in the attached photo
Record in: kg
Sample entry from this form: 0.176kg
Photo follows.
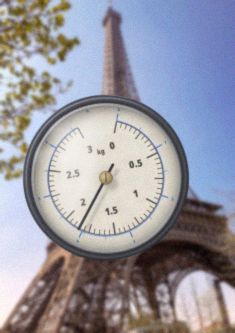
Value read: 1.85kg
